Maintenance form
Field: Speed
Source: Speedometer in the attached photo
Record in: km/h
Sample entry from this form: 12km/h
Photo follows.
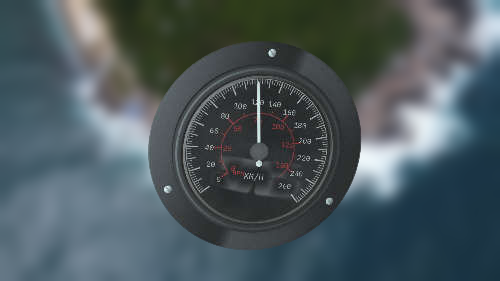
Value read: 120km/h
